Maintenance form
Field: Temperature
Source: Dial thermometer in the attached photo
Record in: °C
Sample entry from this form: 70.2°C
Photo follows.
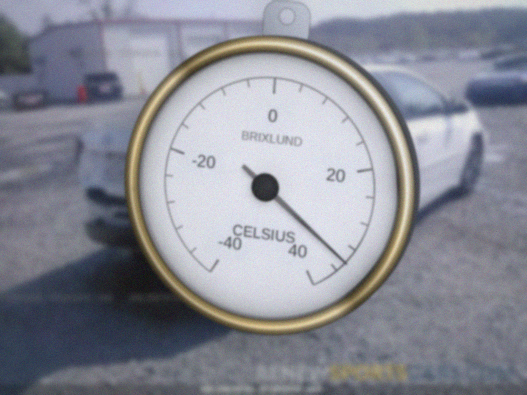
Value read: 34°C
